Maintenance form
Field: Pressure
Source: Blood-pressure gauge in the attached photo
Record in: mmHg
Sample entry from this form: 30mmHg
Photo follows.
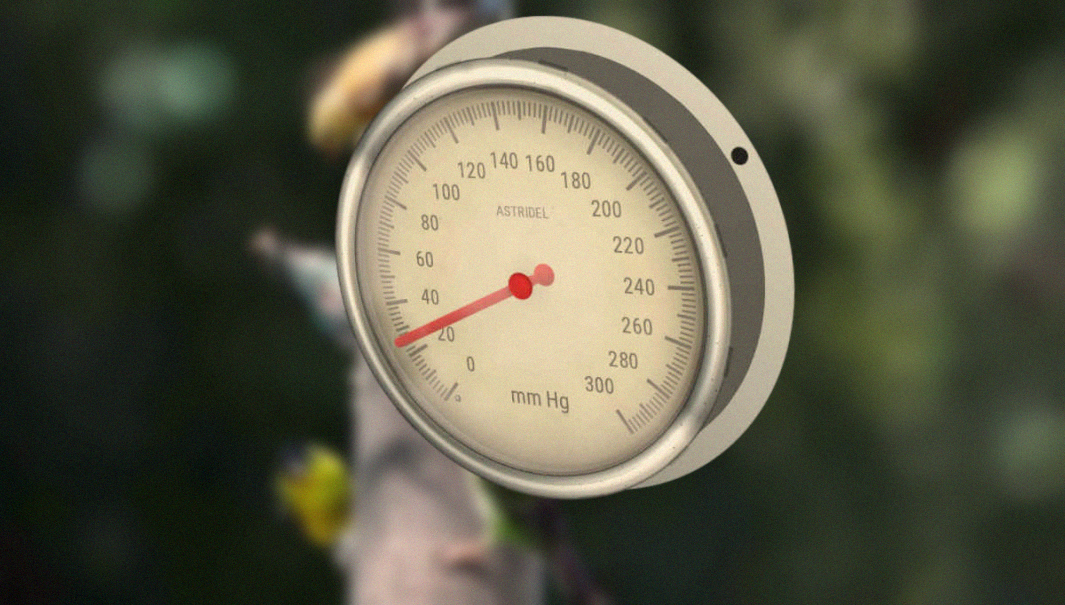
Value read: 26mmHg
